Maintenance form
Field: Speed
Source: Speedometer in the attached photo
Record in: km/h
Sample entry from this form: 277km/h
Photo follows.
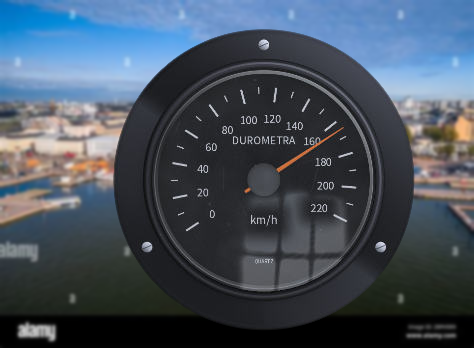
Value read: 165km/h
